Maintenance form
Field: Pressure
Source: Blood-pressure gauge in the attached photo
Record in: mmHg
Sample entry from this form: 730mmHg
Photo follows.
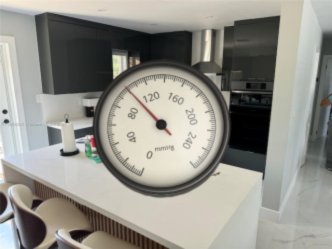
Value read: 100mmHg
